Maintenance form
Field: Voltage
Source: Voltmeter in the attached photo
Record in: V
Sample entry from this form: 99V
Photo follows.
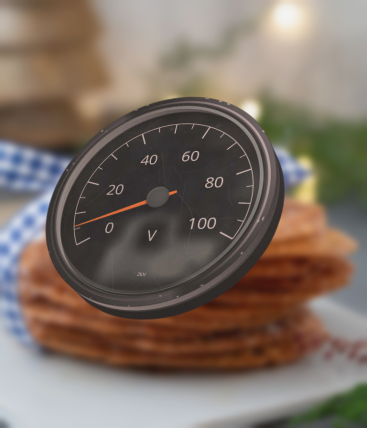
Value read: 5V
